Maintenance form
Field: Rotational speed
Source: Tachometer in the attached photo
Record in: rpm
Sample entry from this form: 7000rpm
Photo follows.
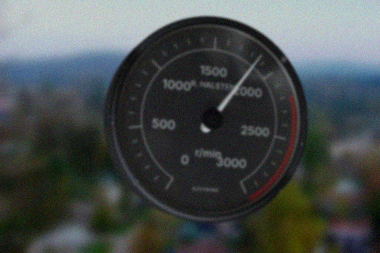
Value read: 1850rpm
